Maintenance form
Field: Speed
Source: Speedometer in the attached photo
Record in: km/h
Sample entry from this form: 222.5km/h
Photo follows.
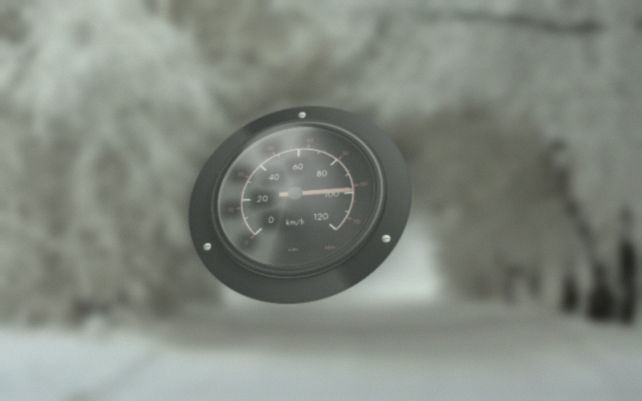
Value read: 100km/h
